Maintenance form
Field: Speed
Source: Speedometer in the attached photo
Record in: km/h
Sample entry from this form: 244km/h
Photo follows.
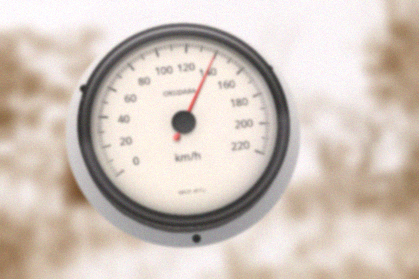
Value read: 140km/h
